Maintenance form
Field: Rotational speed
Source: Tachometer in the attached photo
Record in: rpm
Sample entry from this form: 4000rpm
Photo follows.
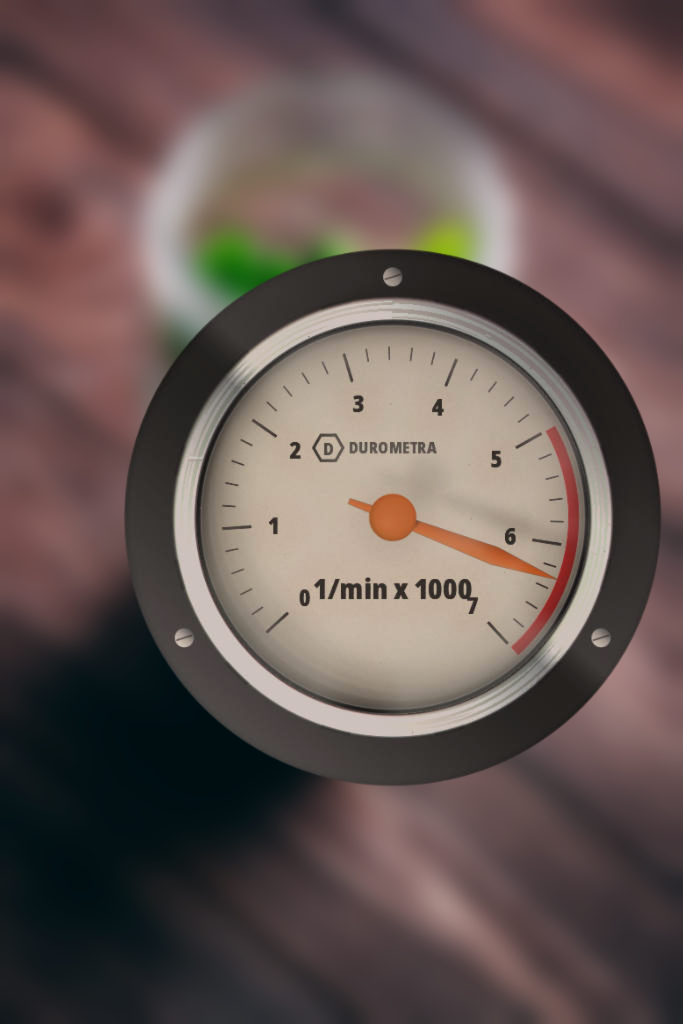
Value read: 6300rpm
